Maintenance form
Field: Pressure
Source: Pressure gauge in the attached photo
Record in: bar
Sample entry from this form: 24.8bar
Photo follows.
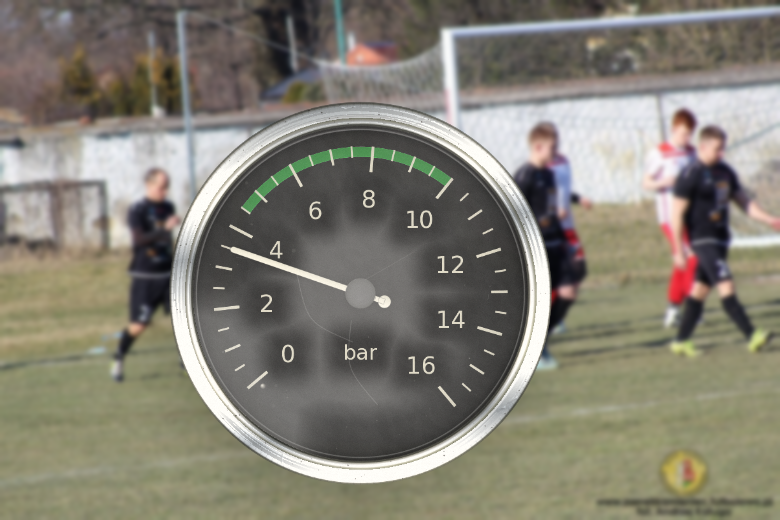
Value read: 3.5bar
